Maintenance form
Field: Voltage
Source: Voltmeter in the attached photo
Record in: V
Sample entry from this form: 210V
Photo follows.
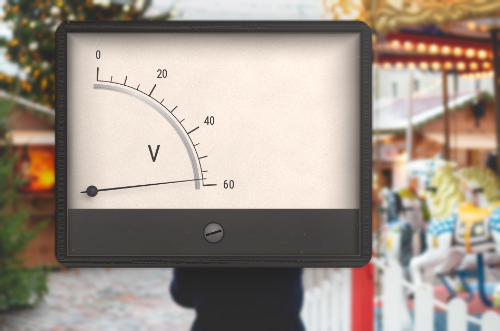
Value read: 57.5V
